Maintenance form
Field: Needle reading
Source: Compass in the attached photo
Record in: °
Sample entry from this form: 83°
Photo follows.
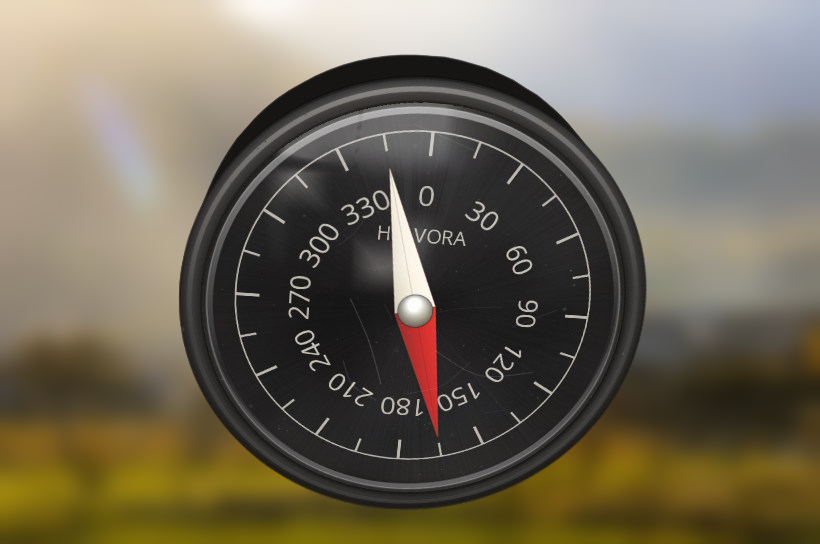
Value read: 165°
